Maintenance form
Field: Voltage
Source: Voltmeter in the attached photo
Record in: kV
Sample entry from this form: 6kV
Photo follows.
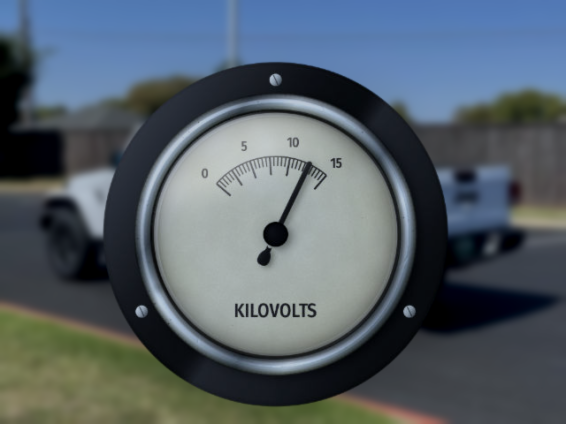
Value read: 12.5kV
